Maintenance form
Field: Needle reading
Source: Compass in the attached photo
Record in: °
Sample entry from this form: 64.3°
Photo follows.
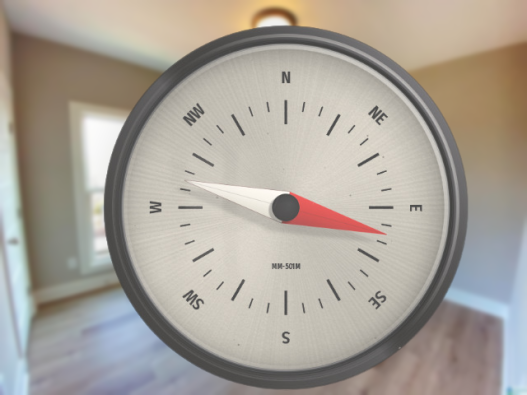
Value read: 105°
